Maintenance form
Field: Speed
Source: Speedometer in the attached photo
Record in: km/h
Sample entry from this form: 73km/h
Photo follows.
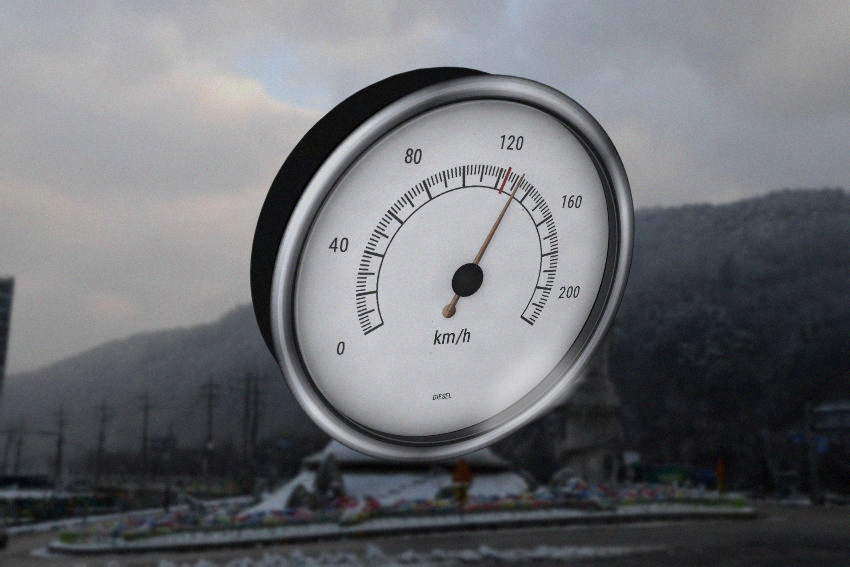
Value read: 130km/h
